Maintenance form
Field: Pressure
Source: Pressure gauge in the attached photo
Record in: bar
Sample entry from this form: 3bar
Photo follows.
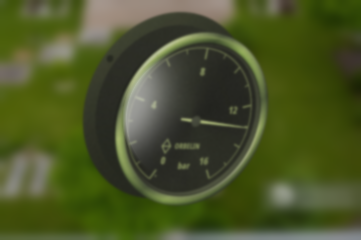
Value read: 13bar
